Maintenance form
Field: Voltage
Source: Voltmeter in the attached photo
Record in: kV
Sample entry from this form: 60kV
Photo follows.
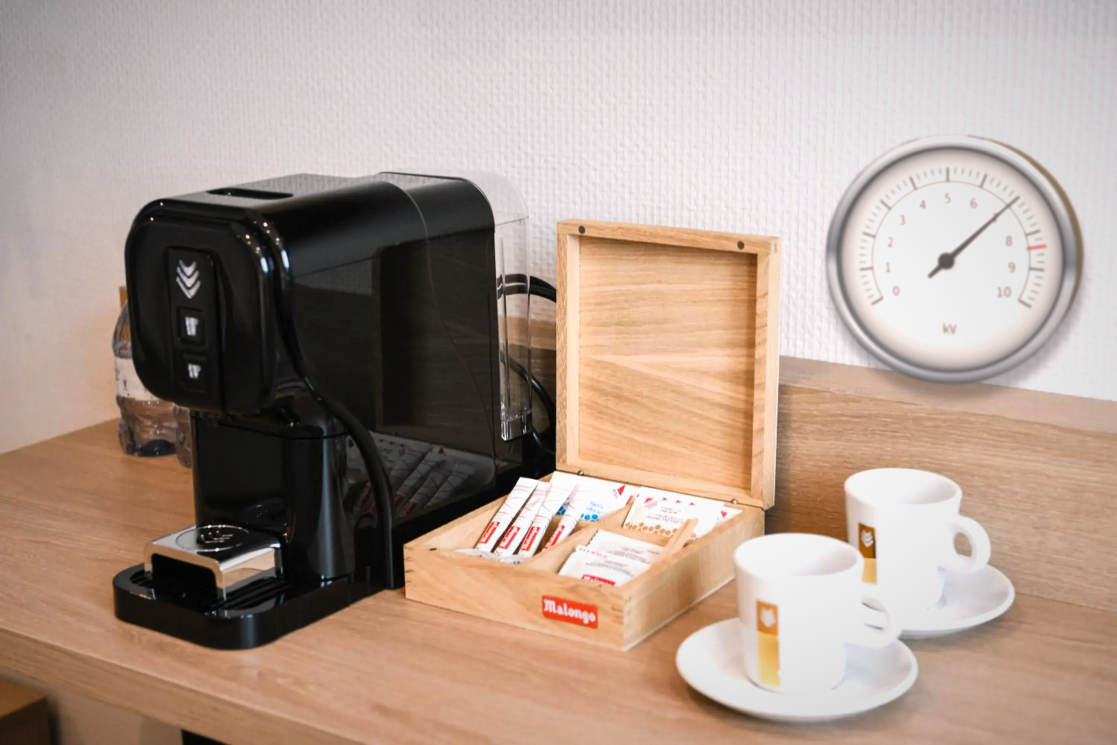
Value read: 7kV
